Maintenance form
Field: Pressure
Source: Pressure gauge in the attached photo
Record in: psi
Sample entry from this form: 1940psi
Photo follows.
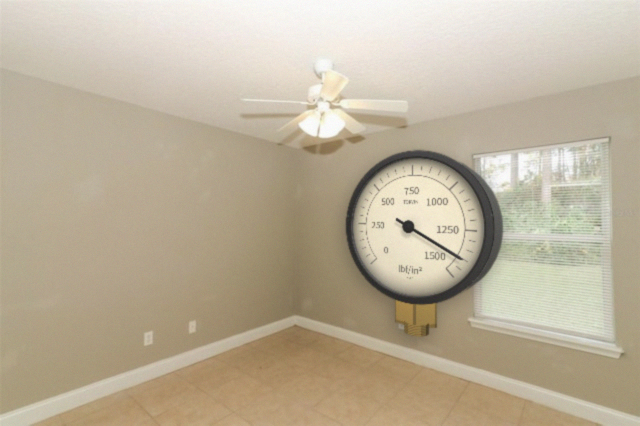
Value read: 1400psi
